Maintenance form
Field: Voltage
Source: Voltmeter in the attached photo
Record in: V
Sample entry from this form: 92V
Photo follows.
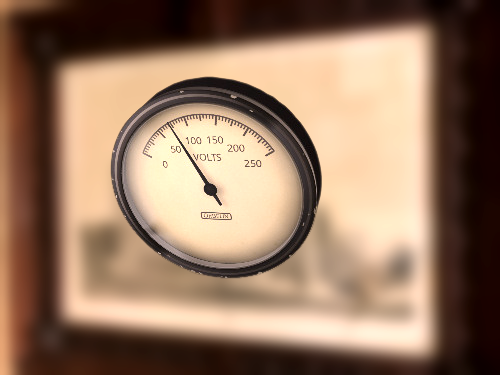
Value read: 75V
